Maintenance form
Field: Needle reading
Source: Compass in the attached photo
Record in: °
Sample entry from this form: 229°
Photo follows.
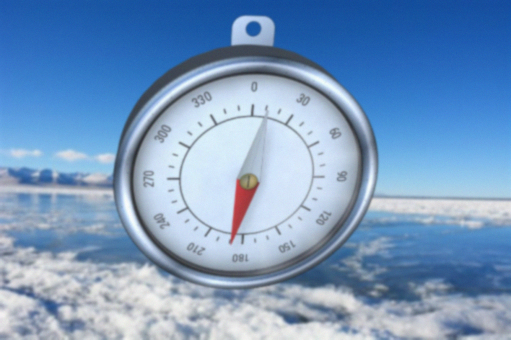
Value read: 190°
